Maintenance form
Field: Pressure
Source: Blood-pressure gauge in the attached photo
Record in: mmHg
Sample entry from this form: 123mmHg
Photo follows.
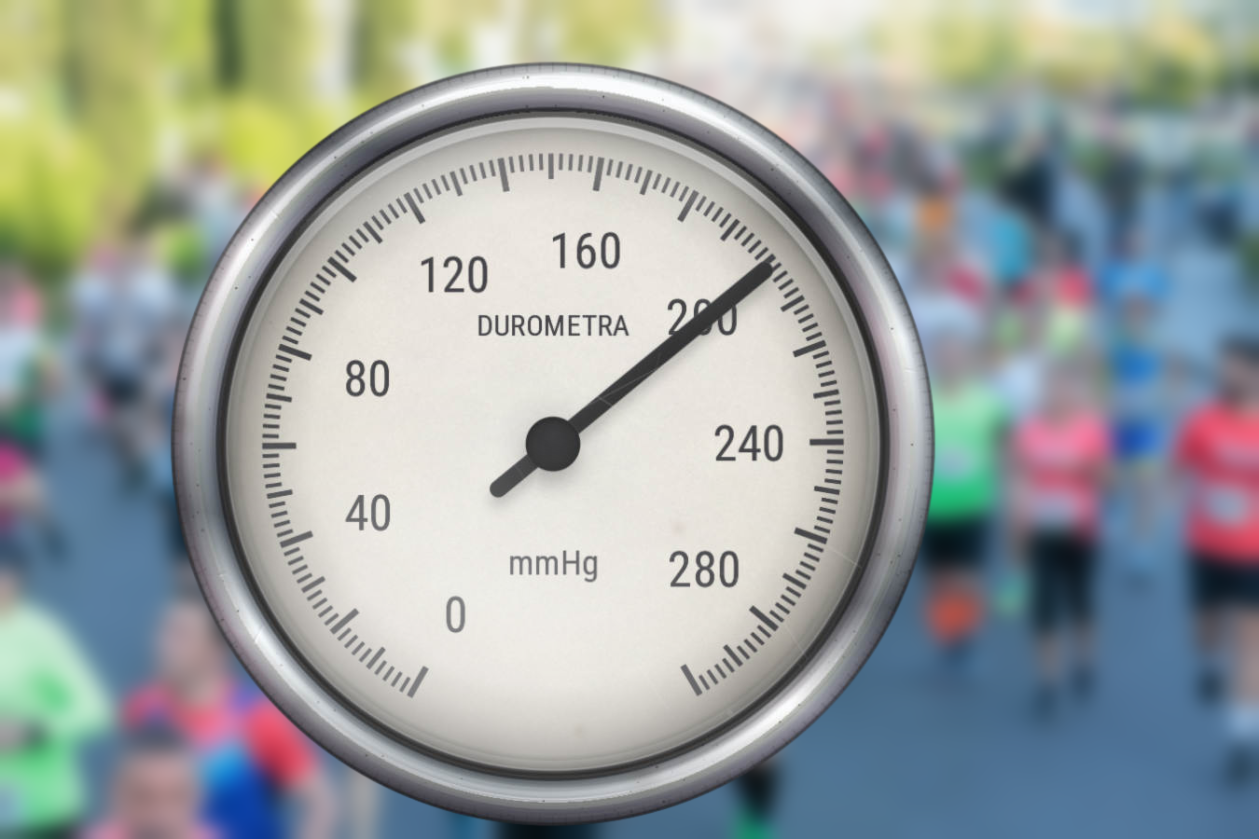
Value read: 201mmHg
